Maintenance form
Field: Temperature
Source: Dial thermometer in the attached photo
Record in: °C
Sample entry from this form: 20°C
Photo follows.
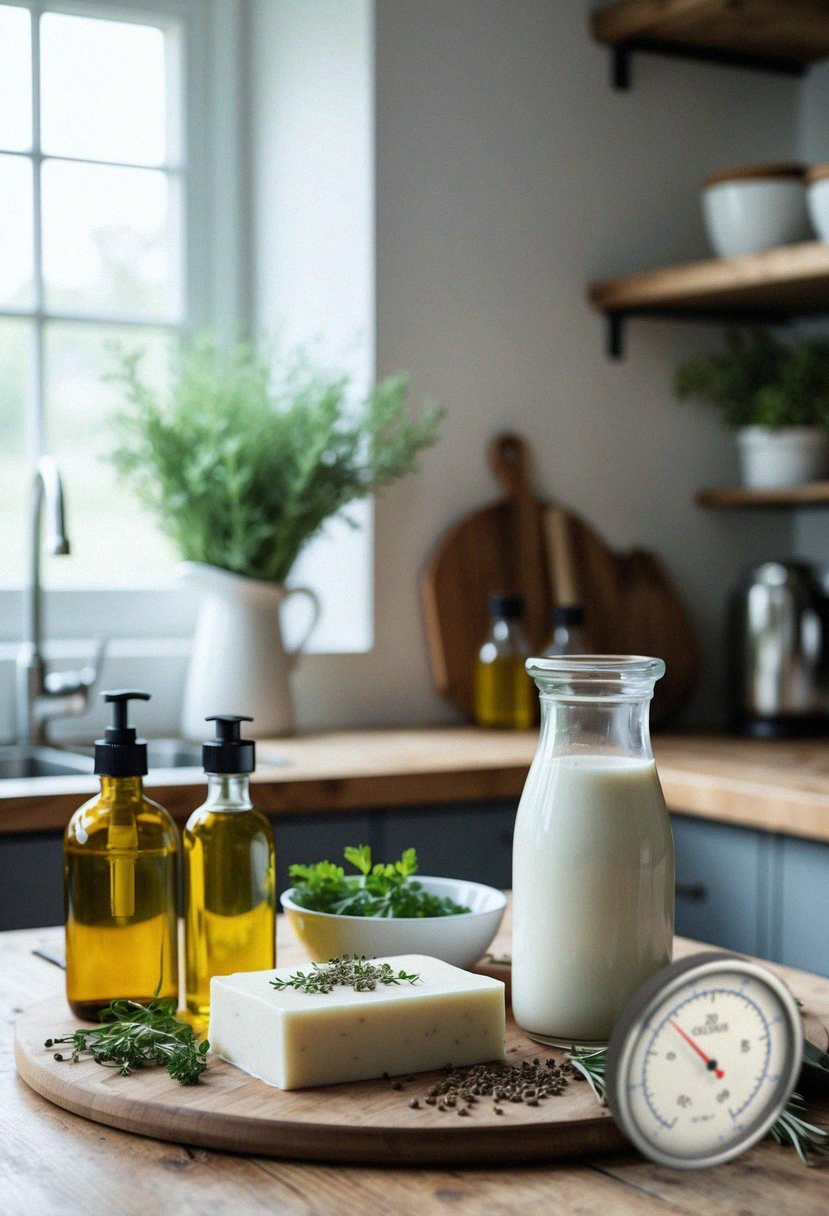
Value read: 8°C
